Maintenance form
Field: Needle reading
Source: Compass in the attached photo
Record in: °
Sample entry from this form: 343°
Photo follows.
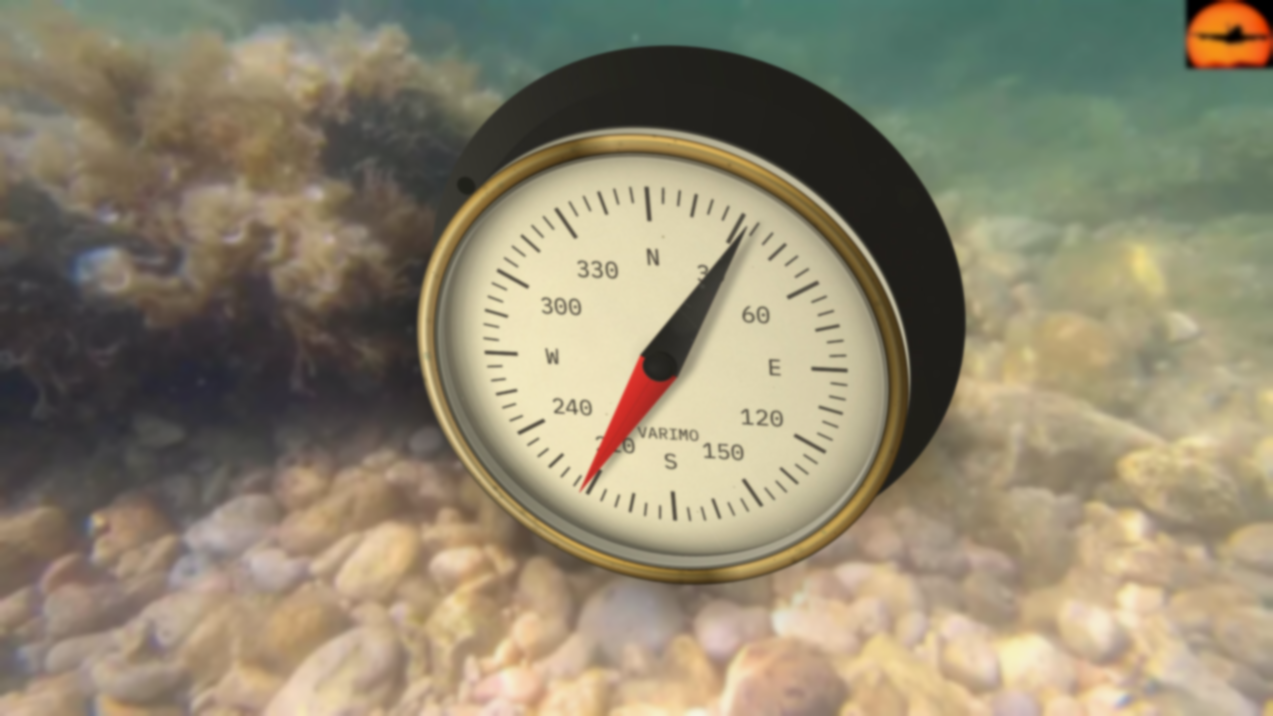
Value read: 212.5°
